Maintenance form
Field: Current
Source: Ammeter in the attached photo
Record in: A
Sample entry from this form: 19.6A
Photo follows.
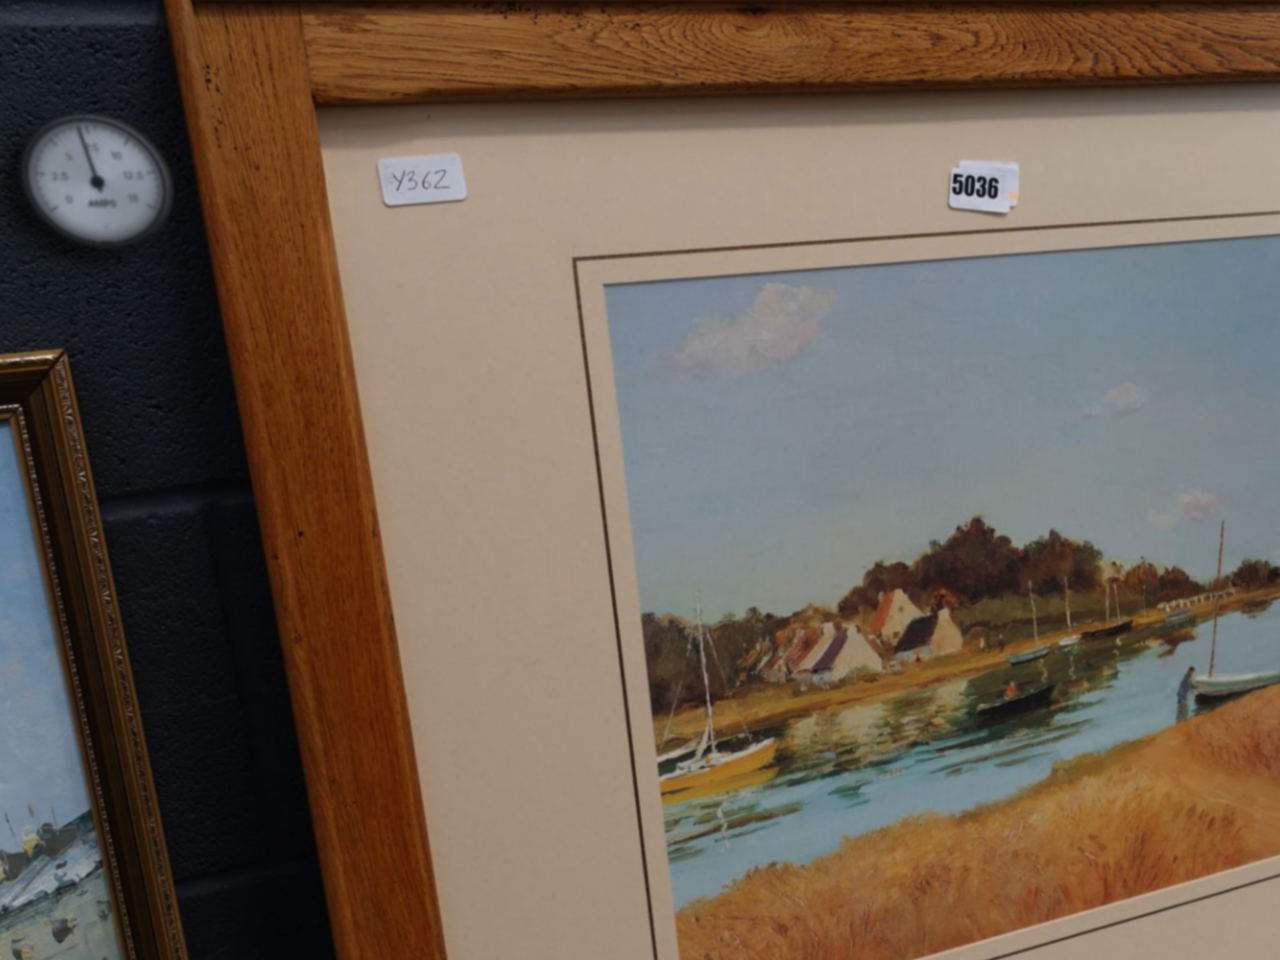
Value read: 7A
